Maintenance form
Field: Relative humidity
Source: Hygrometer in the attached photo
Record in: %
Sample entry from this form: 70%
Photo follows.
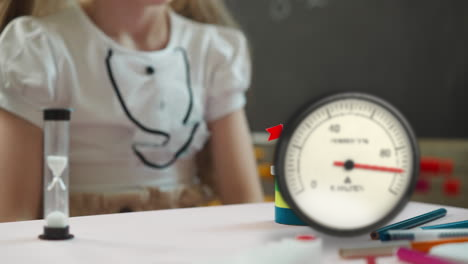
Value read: 90%
